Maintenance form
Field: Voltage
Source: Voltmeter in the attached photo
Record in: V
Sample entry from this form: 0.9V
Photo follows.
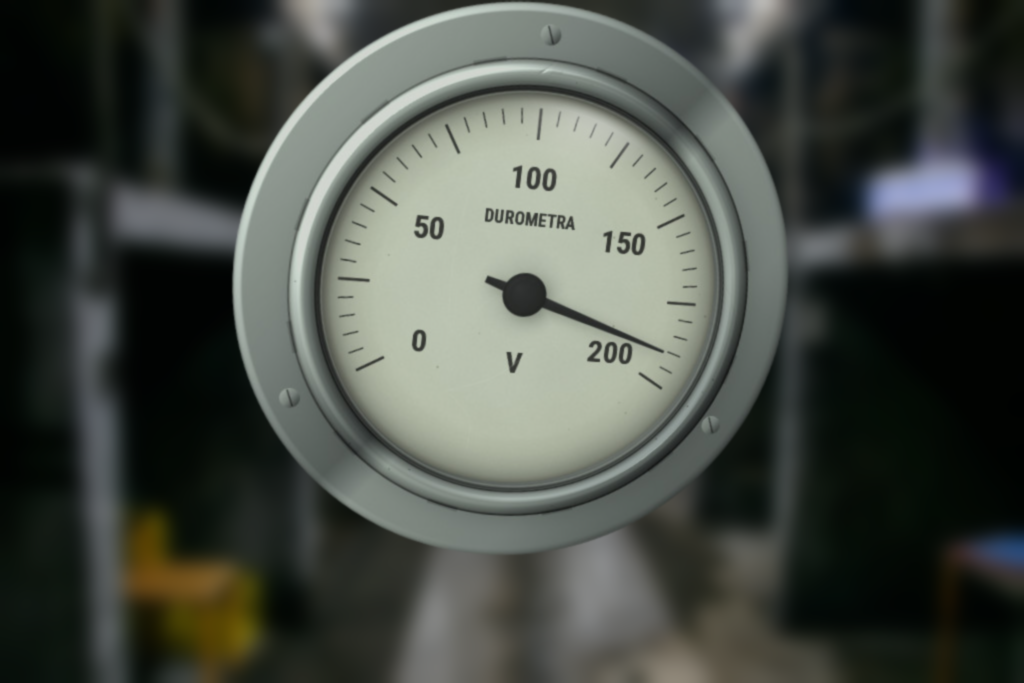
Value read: 190V
